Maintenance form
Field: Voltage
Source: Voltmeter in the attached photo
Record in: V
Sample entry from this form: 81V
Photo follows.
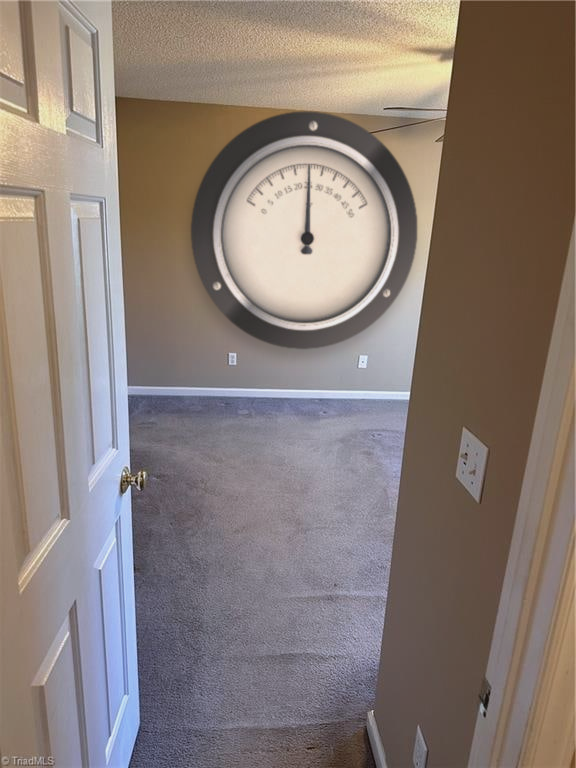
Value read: 25V
